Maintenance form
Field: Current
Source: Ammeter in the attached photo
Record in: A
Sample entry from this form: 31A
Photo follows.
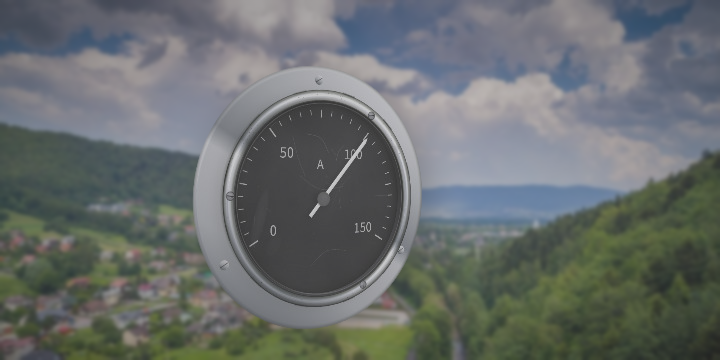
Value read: 100A
